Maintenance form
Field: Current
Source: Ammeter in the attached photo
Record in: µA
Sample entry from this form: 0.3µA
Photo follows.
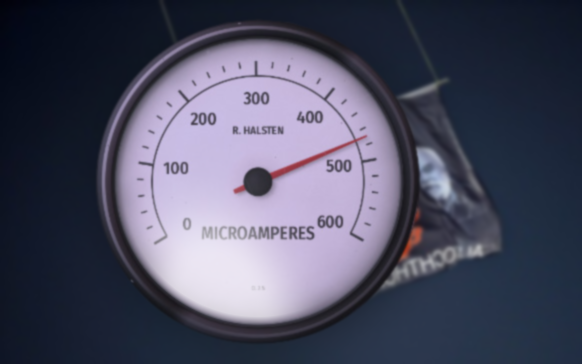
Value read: 470µA
